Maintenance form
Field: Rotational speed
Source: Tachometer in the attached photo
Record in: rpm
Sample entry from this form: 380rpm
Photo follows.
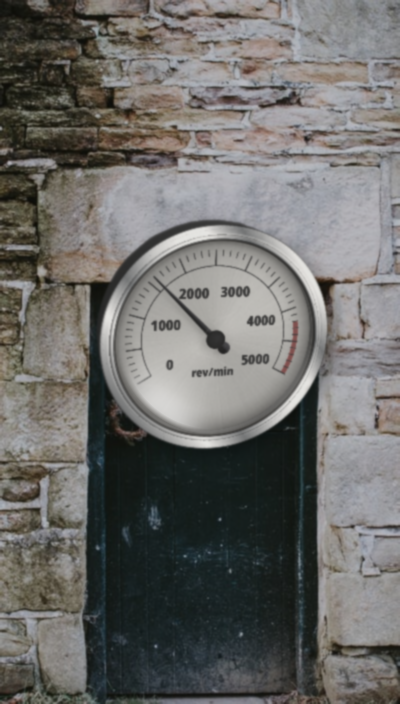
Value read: 1600rpm
